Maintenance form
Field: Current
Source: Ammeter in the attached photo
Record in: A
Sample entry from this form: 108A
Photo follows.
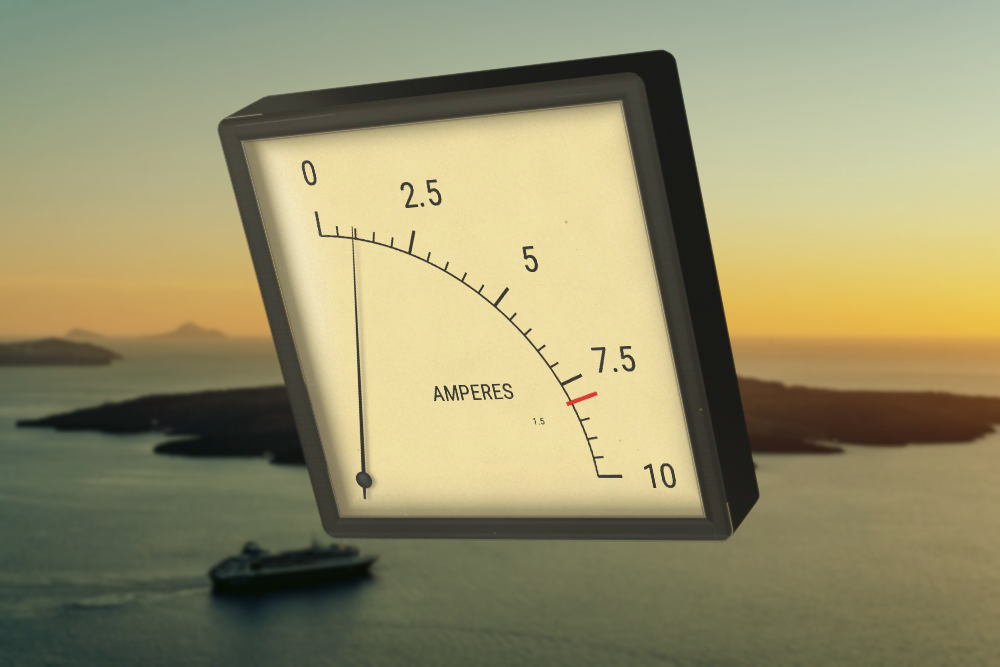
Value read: 1A
